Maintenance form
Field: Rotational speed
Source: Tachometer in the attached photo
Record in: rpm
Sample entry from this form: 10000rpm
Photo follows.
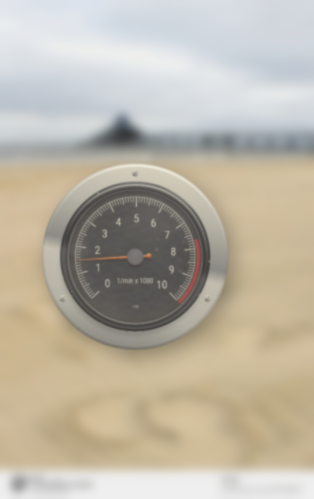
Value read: 1500rpm
